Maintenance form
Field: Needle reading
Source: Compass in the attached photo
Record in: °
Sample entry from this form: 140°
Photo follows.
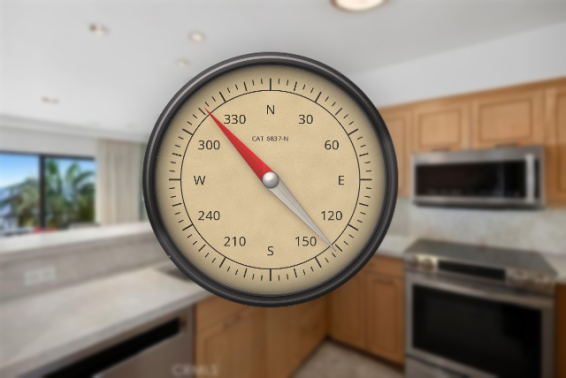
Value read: 317.5°
